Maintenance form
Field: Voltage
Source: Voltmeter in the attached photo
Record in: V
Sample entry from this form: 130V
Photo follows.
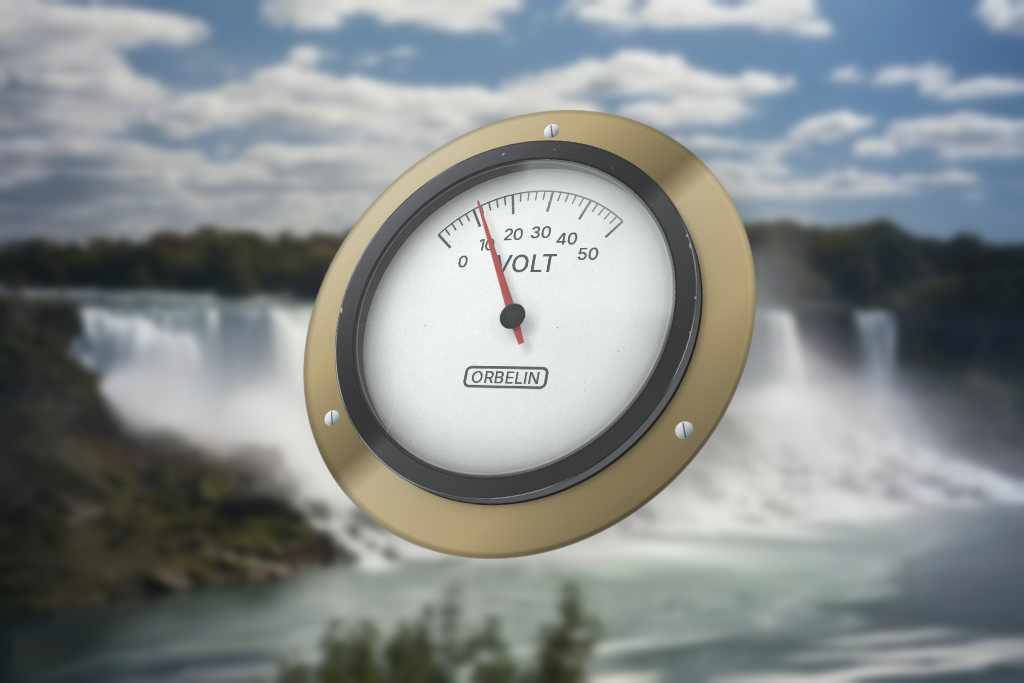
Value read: 12V
